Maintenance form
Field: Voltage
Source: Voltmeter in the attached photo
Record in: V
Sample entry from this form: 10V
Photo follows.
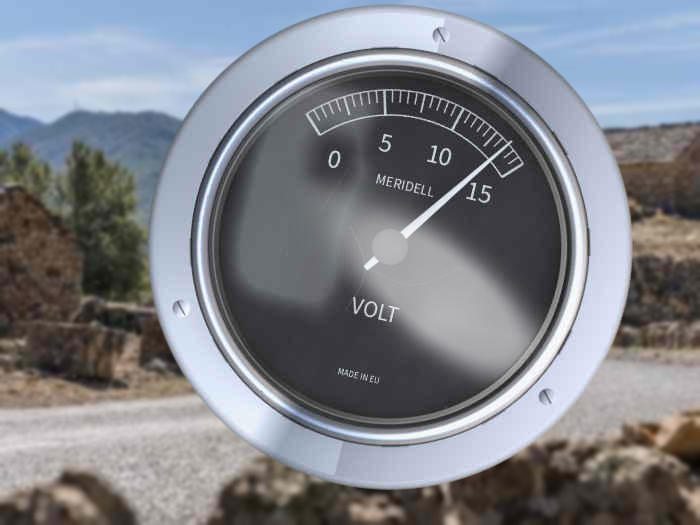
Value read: 13.5V
